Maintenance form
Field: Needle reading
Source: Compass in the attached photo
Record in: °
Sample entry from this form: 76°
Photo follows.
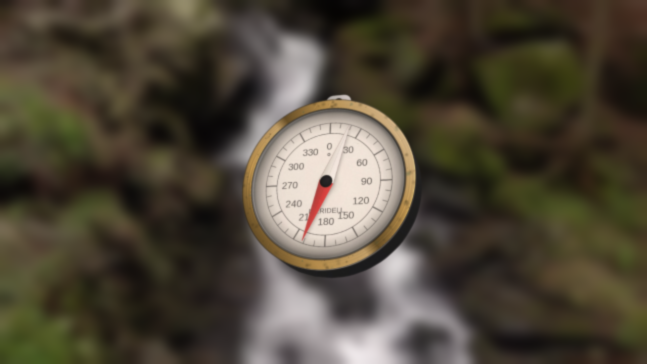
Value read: 200°
